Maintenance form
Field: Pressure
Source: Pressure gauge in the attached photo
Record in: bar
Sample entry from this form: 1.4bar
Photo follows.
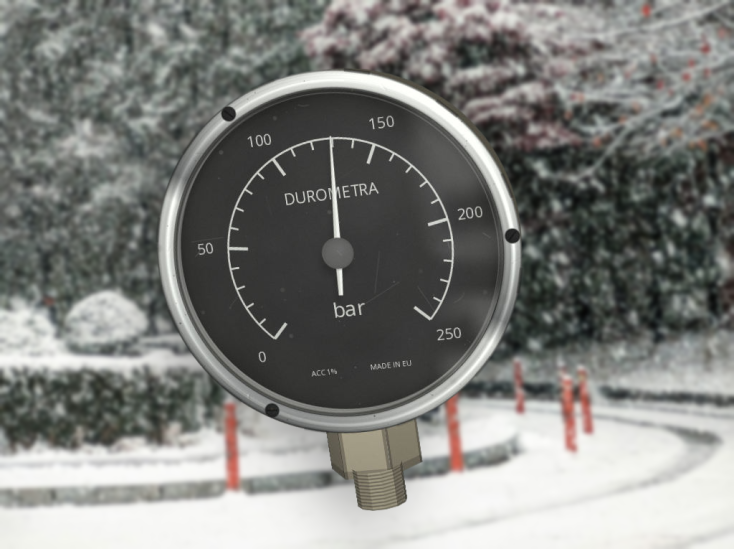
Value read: 130bar
